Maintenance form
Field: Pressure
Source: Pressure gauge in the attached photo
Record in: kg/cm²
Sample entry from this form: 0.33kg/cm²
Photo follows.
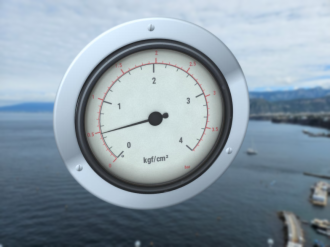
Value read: 0.5kg/cm²
